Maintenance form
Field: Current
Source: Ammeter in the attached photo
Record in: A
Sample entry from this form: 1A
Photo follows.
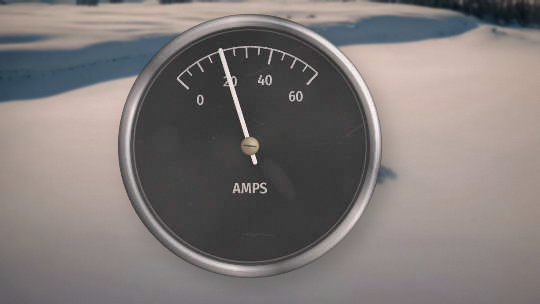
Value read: 20A
